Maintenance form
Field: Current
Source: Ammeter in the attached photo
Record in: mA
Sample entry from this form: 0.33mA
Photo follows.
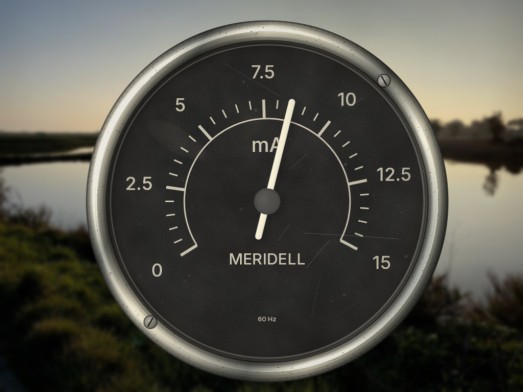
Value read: 8.5mA
